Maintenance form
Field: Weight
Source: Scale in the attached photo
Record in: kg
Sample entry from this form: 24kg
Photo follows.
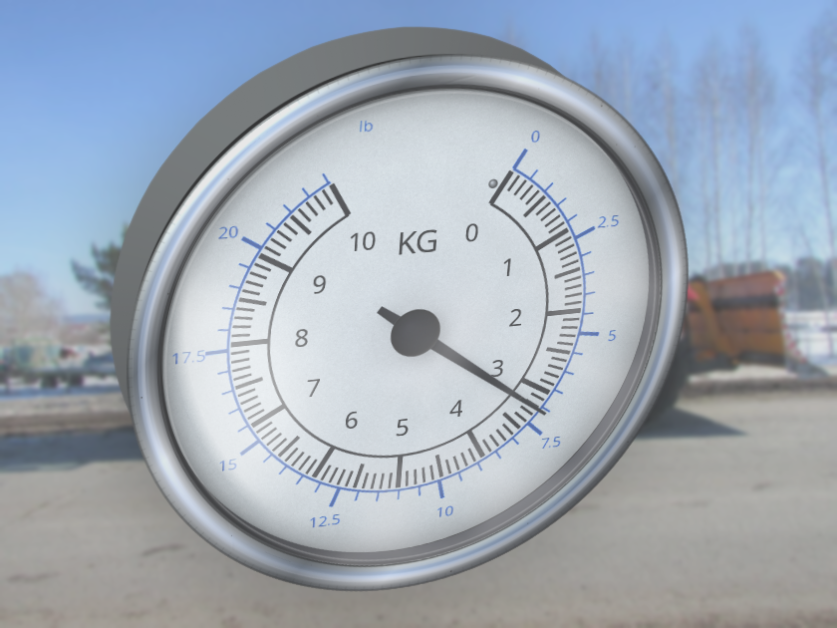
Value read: 3.2kg
